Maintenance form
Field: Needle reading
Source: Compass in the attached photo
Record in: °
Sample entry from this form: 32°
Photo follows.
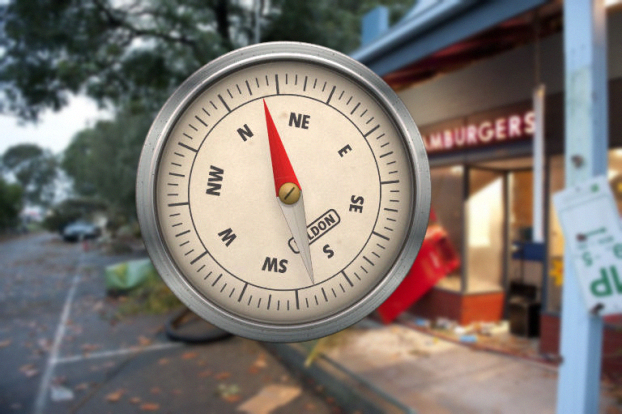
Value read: 20°
